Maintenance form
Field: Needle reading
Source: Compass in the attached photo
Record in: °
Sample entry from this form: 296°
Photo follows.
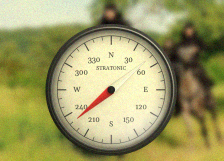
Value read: 230°
